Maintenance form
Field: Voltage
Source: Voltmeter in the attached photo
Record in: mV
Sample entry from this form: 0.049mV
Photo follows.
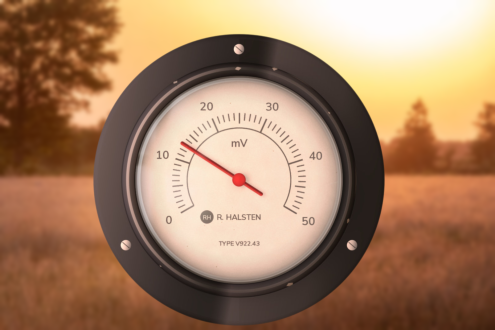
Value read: 13mV
